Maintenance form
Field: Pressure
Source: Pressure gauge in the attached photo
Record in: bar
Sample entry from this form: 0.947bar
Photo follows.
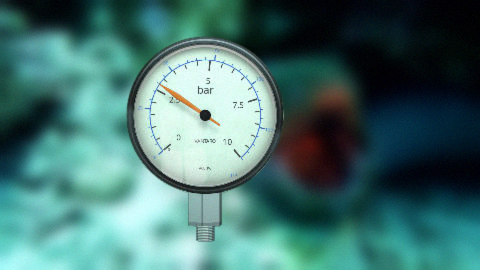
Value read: 2.75bar
